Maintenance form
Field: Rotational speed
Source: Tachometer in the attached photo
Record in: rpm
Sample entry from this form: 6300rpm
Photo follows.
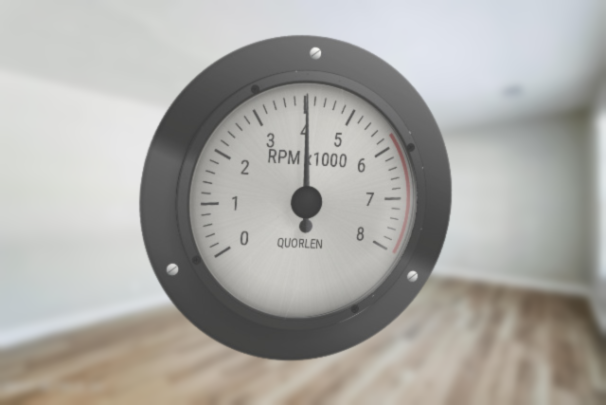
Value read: 4000rpm
